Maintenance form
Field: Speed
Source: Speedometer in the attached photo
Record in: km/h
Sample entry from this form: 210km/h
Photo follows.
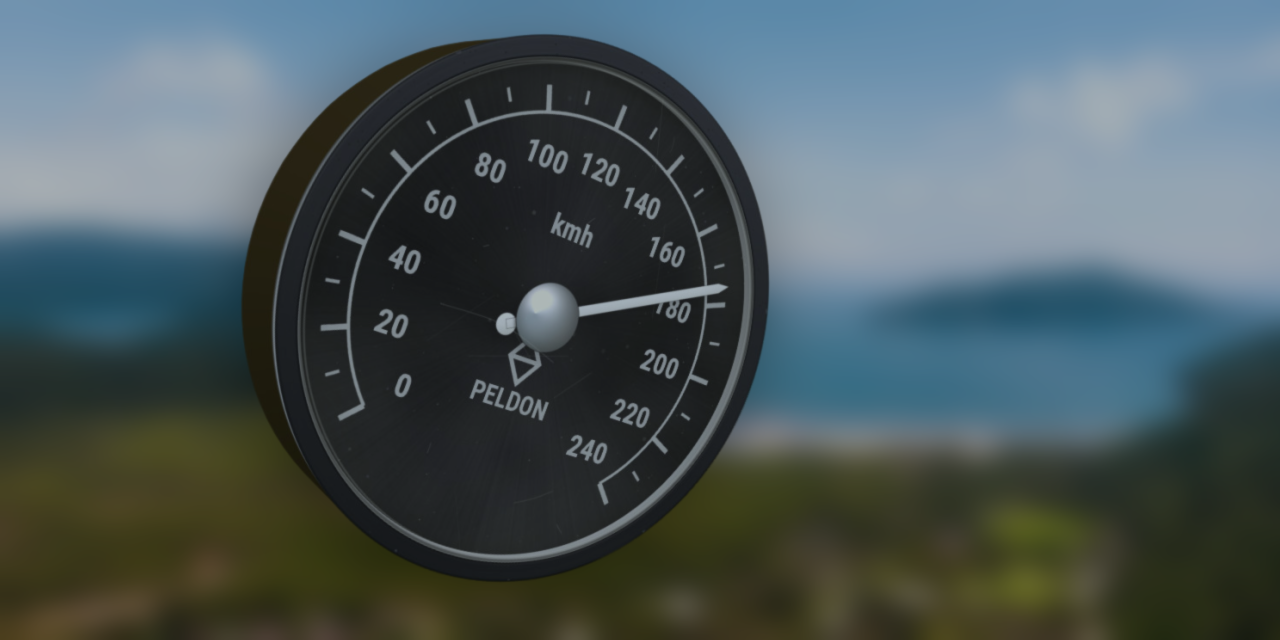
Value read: 175km/h
